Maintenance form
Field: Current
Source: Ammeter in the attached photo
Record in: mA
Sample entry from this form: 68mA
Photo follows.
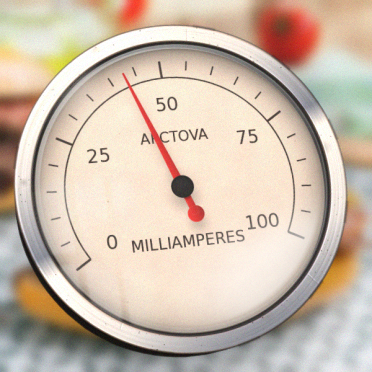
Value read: 42.5mA
